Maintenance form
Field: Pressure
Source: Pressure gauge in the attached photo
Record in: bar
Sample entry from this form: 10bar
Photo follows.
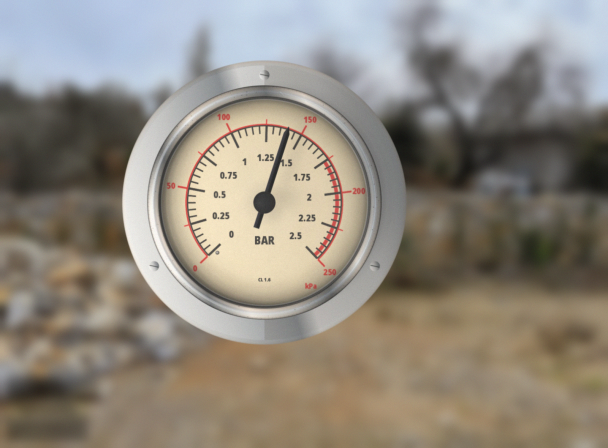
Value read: 1.4bar
